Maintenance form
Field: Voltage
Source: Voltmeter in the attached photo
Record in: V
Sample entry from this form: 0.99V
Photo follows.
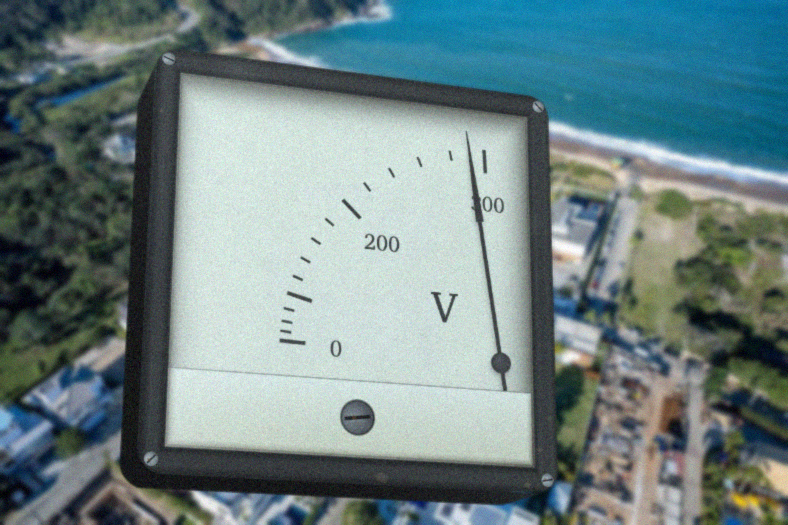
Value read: 290V
